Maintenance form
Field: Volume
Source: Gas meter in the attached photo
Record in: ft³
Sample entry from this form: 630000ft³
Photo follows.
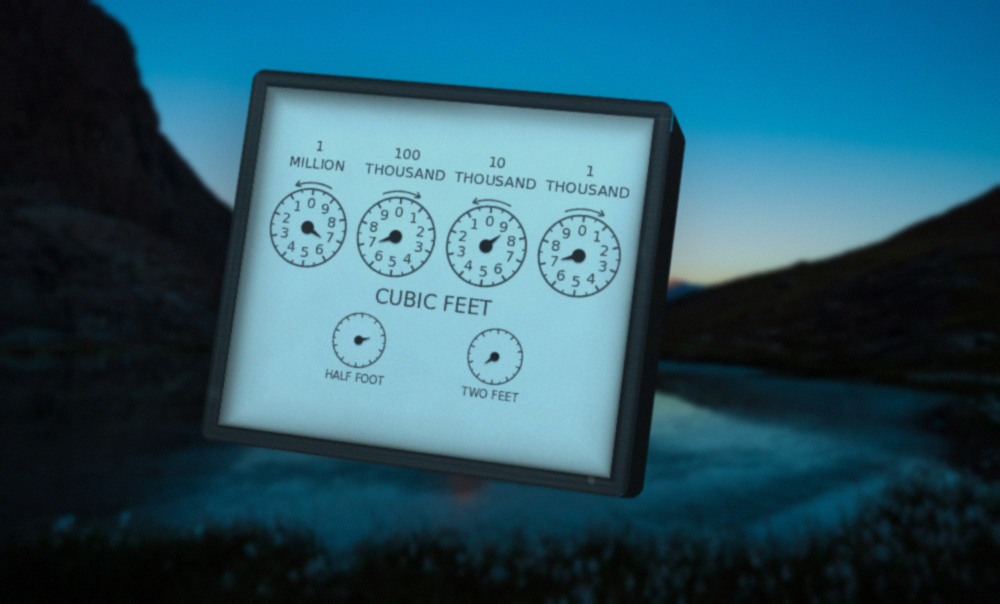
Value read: 668700ft³
